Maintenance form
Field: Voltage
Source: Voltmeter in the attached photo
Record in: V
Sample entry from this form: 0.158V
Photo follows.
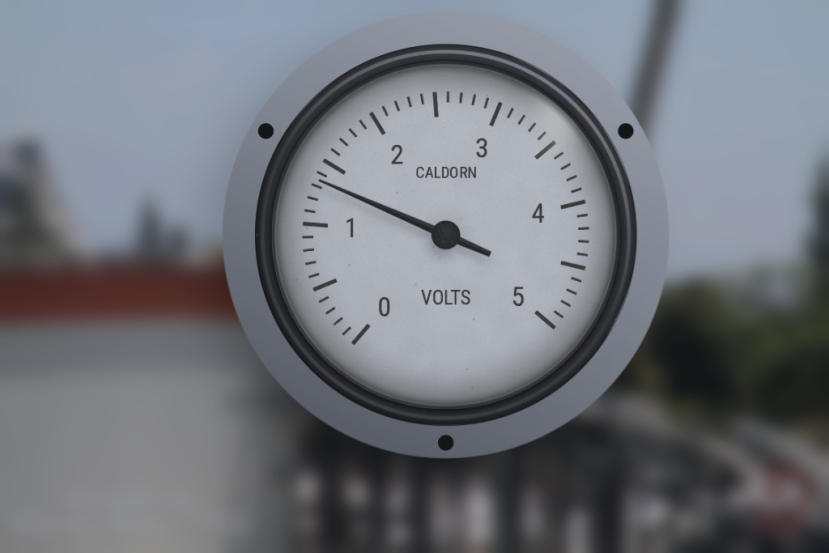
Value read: 1.35V
